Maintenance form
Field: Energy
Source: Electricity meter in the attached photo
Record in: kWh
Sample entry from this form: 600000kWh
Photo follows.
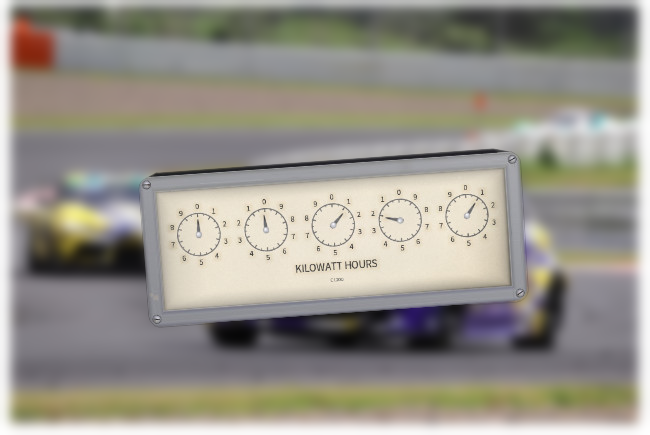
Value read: 121kWh
